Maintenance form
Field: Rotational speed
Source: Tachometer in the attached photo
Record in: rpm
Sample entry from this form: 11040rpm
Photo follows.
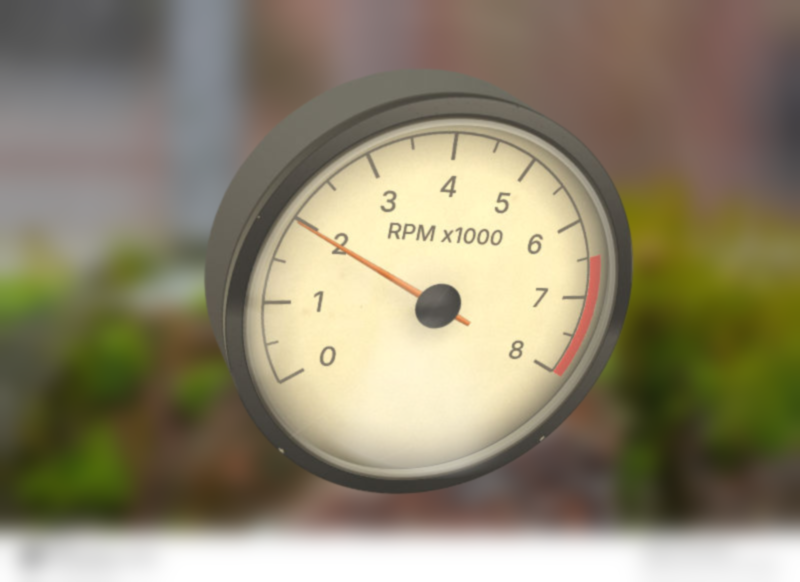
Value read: 2000rpm
